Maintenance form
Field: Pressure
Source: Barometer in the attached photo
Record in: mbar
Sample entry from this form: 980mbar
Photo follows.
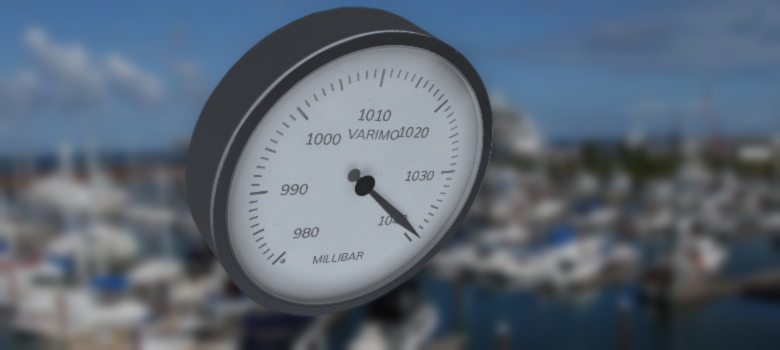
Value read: 1039mbar
